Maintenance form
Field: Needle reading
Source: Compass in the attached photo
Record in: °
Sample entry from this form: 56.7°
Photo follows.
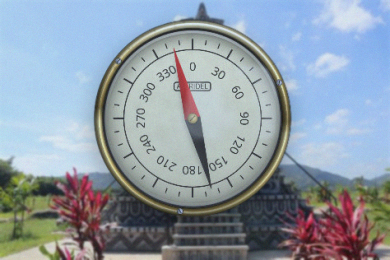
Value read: 345°
